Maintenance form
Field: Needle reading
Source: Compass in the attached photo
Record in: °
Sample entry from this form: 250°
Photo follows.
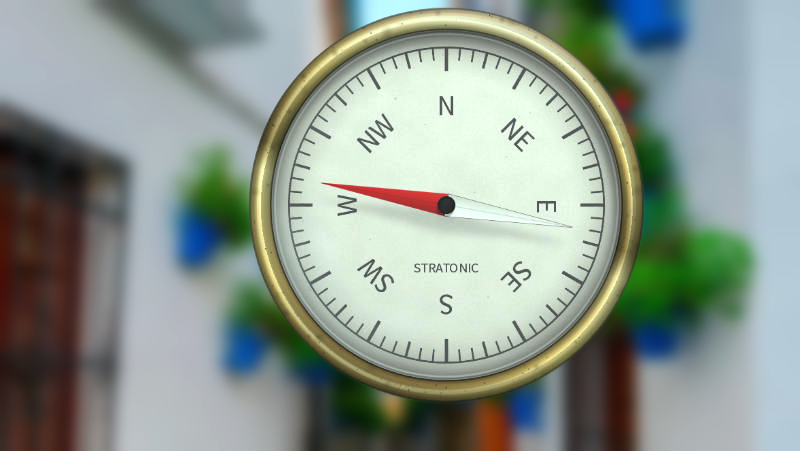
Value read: 280°
